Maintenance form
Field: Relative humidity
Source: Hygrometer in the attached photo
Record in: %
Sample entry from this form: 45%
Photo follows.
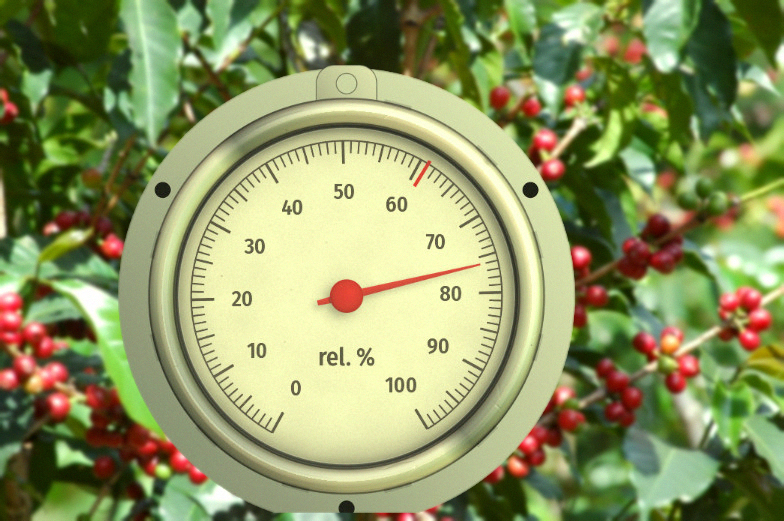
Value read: 76%
